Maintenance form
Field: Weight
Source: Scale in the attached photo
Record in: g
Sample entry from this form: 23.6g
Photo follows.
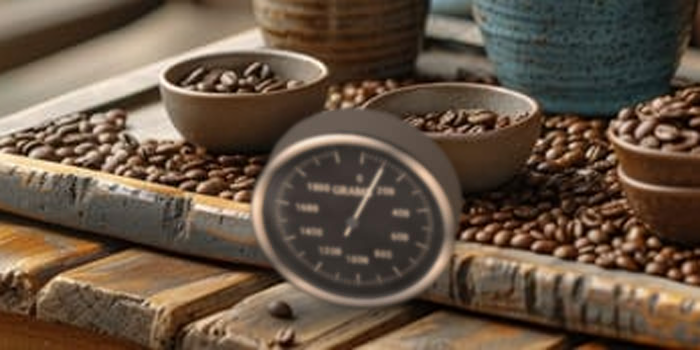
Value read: 100g
